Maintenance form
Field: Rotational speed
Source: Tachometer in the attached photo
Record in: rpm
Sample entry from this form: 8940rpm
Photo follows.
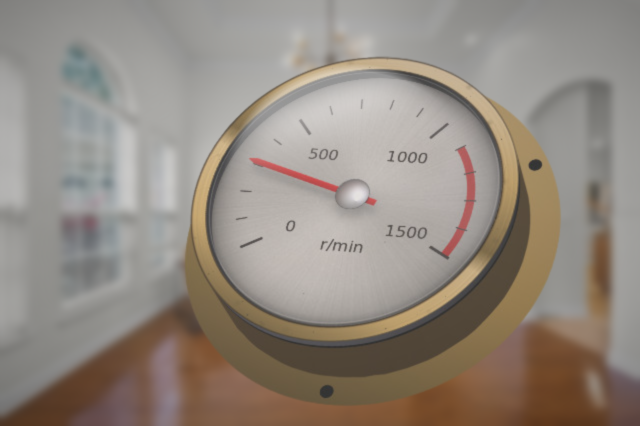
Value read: 300rpm
